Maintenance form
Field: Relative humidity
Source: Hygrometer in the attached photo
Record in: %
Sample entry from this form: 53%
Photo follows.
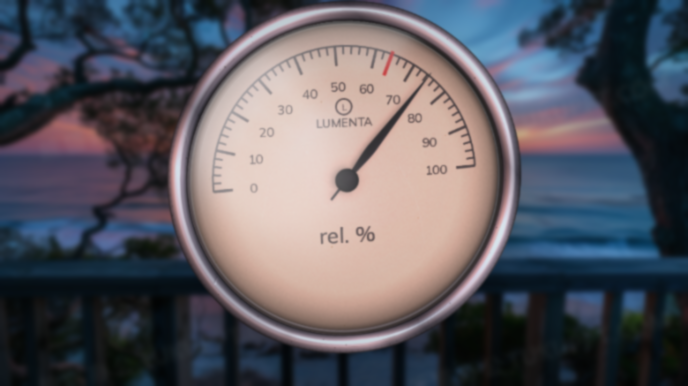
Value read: 74%
